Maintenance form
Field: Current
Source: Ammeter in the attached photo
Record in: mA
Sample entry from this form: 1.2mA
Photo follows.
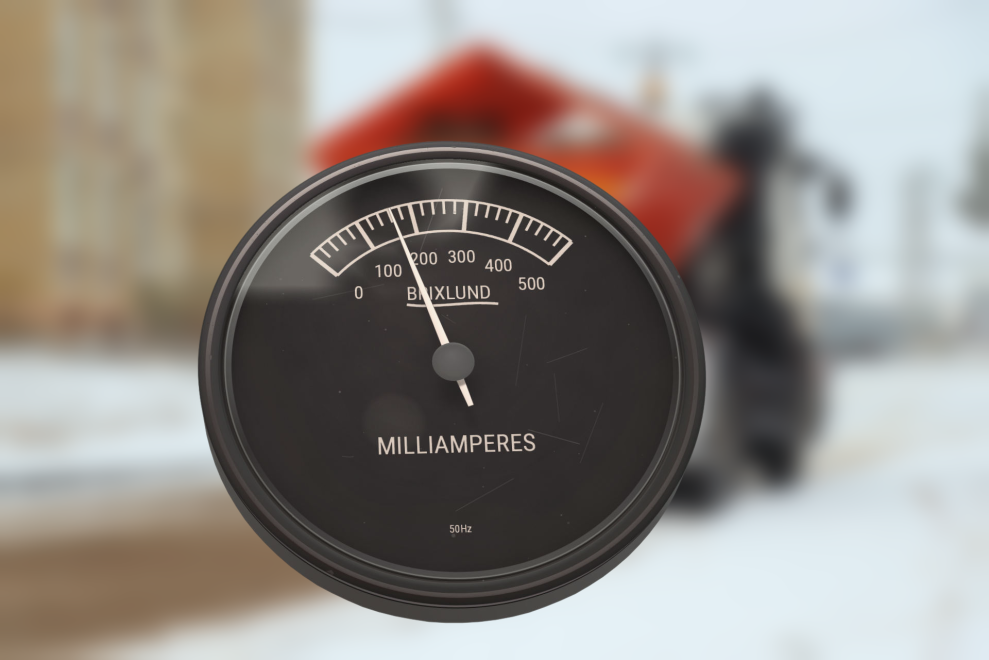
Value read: 160mA
